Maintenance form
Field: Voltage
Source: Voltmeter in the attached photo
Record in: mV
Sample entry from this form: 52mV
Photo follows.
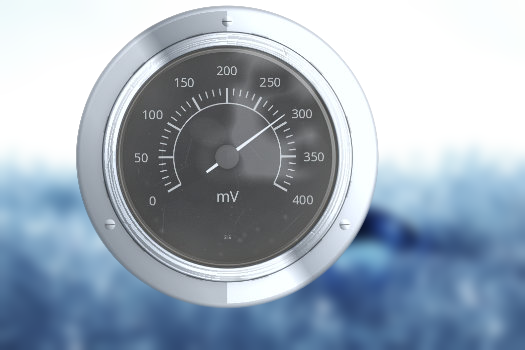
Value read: 290mV
